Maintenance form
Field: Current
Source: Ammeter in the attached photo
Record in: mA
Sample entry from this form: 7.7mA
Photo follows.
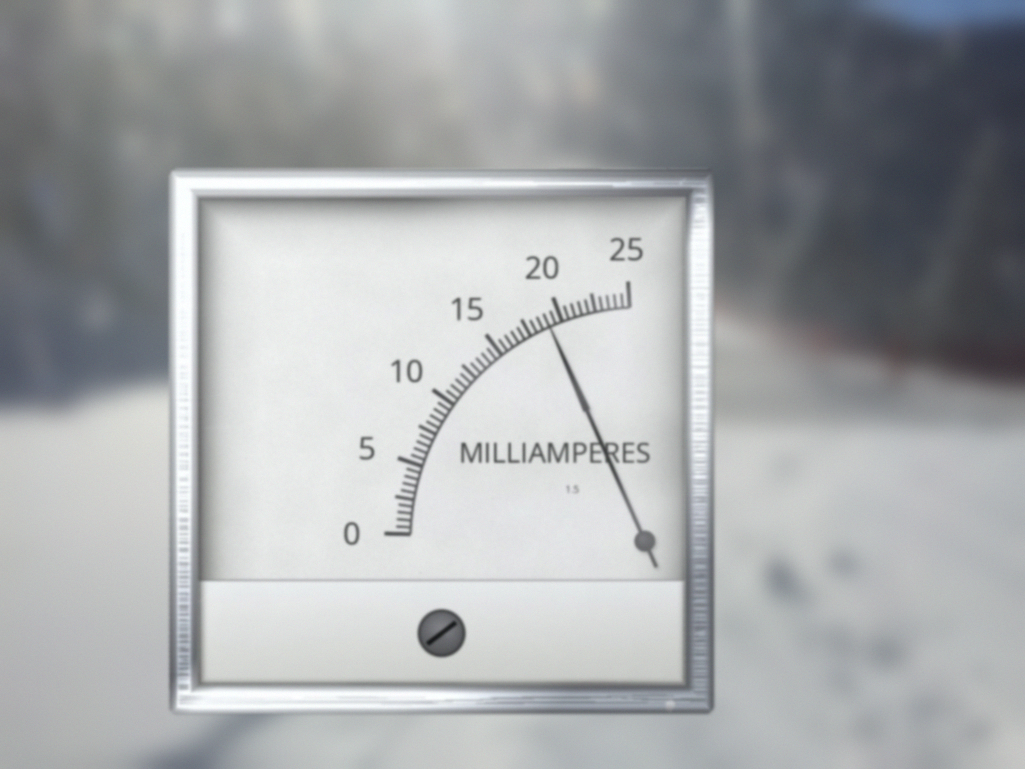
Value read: 19mA
